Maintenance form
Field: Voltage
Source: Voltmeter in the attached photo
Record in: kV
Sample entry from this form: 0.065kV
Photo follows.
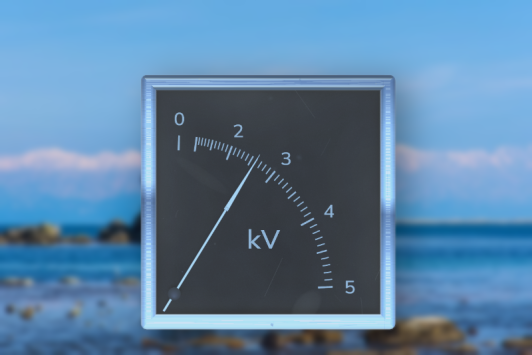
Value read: 2.6kV
